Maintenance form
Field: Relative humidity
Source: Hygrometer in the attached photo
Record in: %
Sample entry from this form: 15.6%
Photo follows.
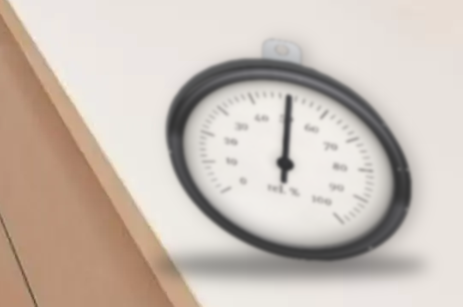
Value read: 50%
